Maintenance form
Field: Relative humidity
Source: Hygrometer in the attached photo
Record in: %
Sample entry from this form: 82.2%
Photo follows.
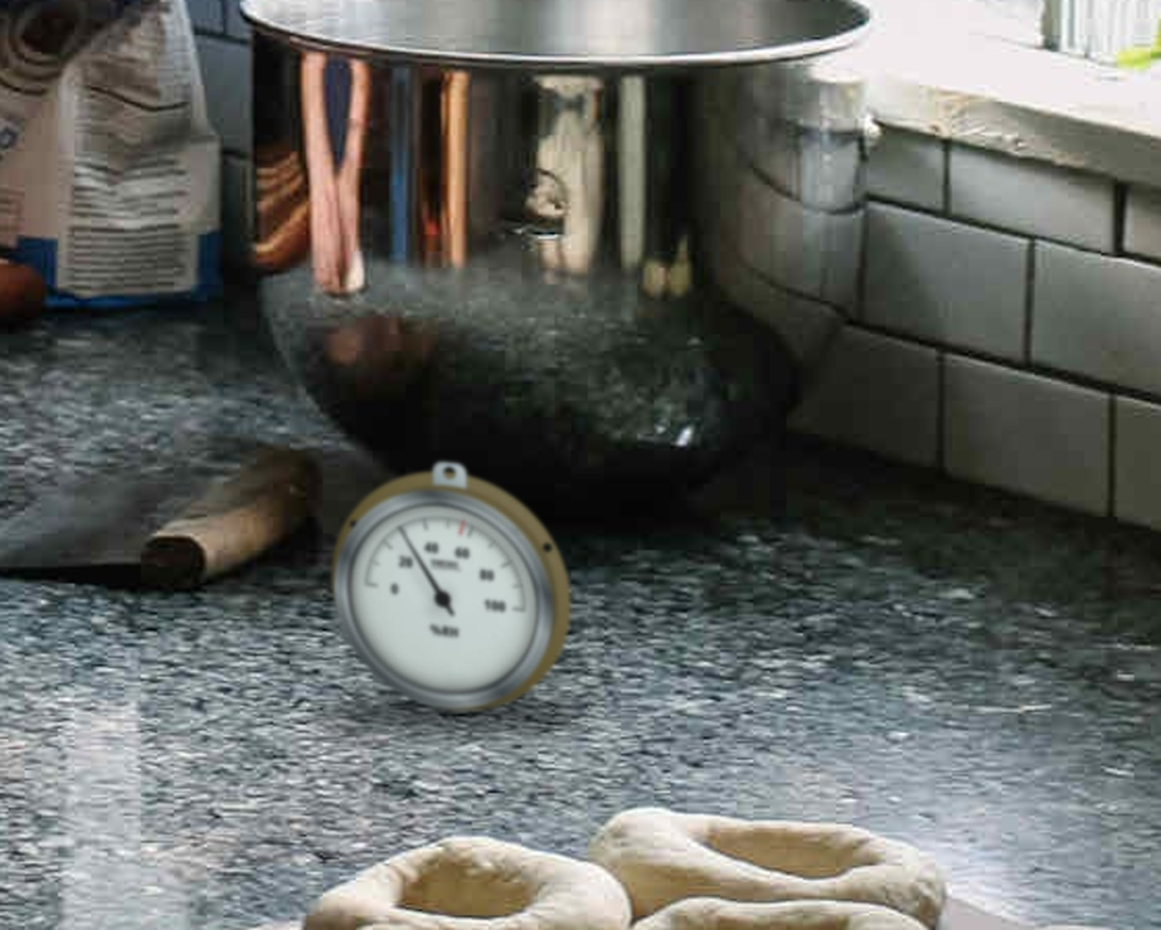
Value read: 30%
